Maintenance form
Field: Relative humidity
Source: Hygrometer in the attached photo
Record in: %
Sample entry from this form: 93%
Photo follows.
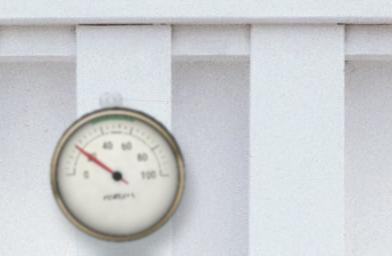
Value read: 20%
